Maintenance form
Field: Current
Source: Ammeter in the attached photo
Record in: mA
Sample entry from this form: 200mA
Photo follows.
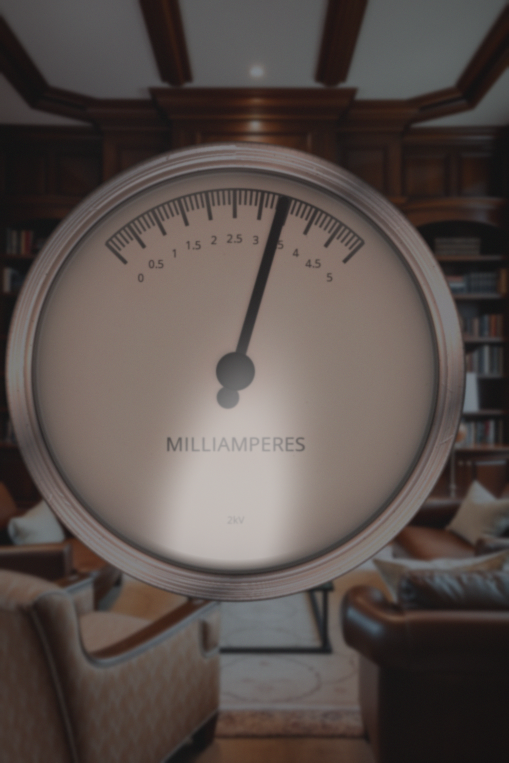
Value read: 3.4mA
